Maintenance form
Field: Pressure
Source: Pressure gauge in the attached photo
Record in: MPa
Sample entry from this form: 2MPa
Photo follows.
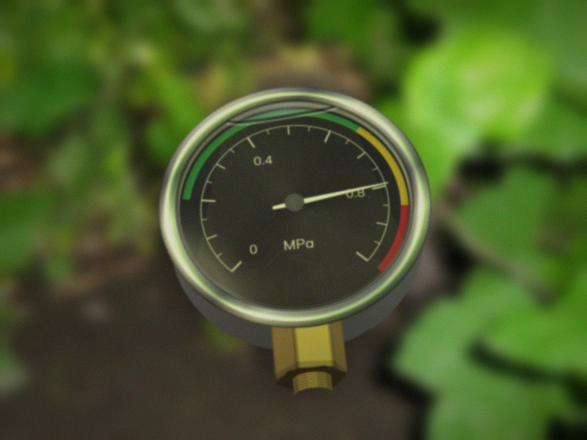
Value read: 0.8MPa
